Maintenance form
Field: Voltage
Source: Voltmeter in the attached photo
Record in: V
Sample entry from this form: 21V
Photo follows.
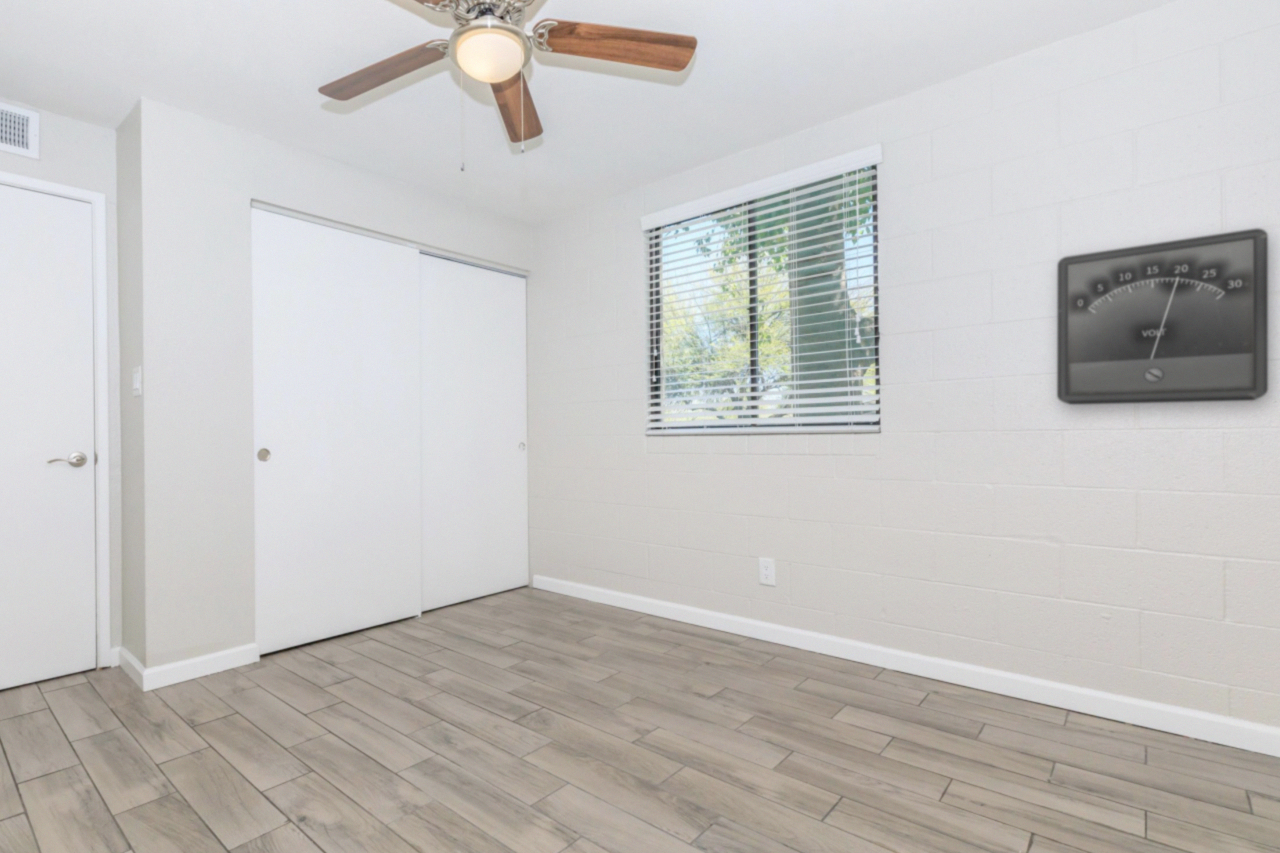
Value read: 20V
